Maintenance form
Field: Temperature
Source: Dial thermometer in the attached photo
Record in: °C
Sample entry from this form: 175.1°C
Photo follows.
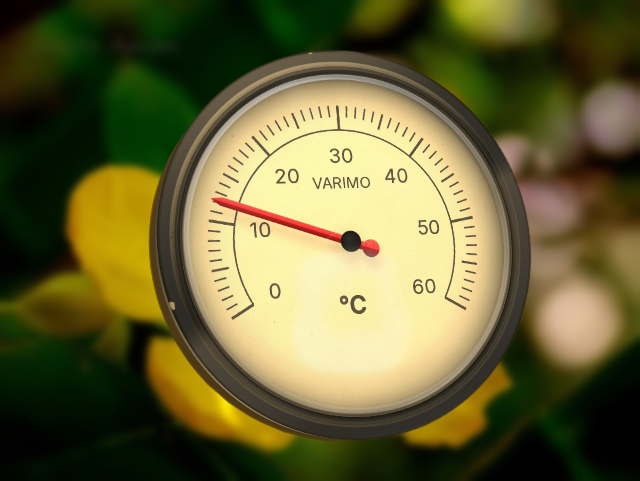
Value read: 12°C
